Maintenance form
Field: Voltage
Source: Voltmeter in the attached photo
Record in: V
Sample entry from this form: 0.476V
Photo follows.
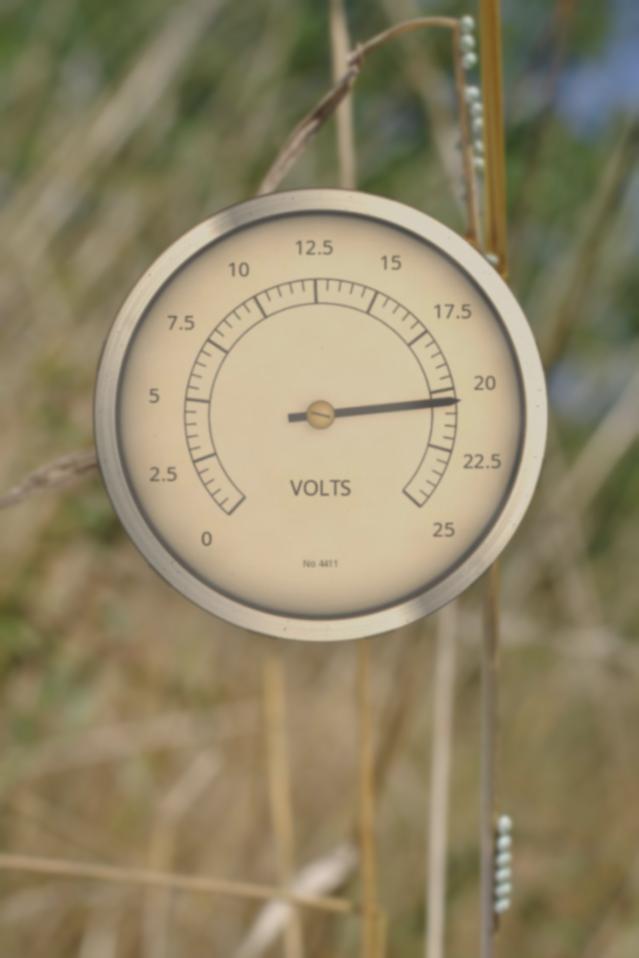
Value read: 20.5V
